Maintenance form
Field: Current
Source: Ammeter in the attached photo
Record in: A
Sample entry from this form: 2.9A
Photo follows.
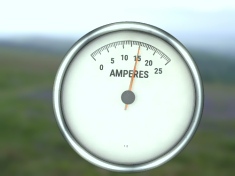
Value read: 15A
